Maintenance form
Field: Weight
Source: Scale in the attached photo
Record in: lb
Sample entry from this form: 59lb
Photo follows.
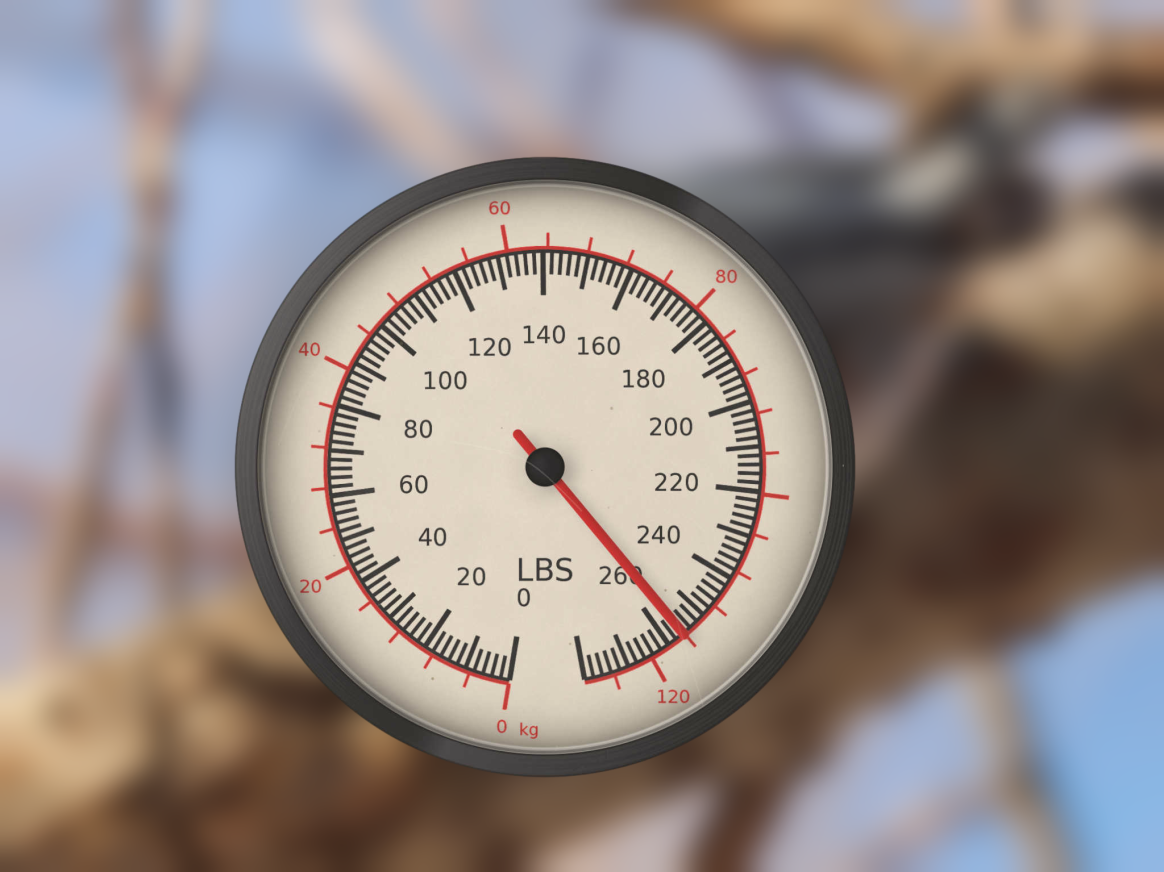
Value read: 256lb
